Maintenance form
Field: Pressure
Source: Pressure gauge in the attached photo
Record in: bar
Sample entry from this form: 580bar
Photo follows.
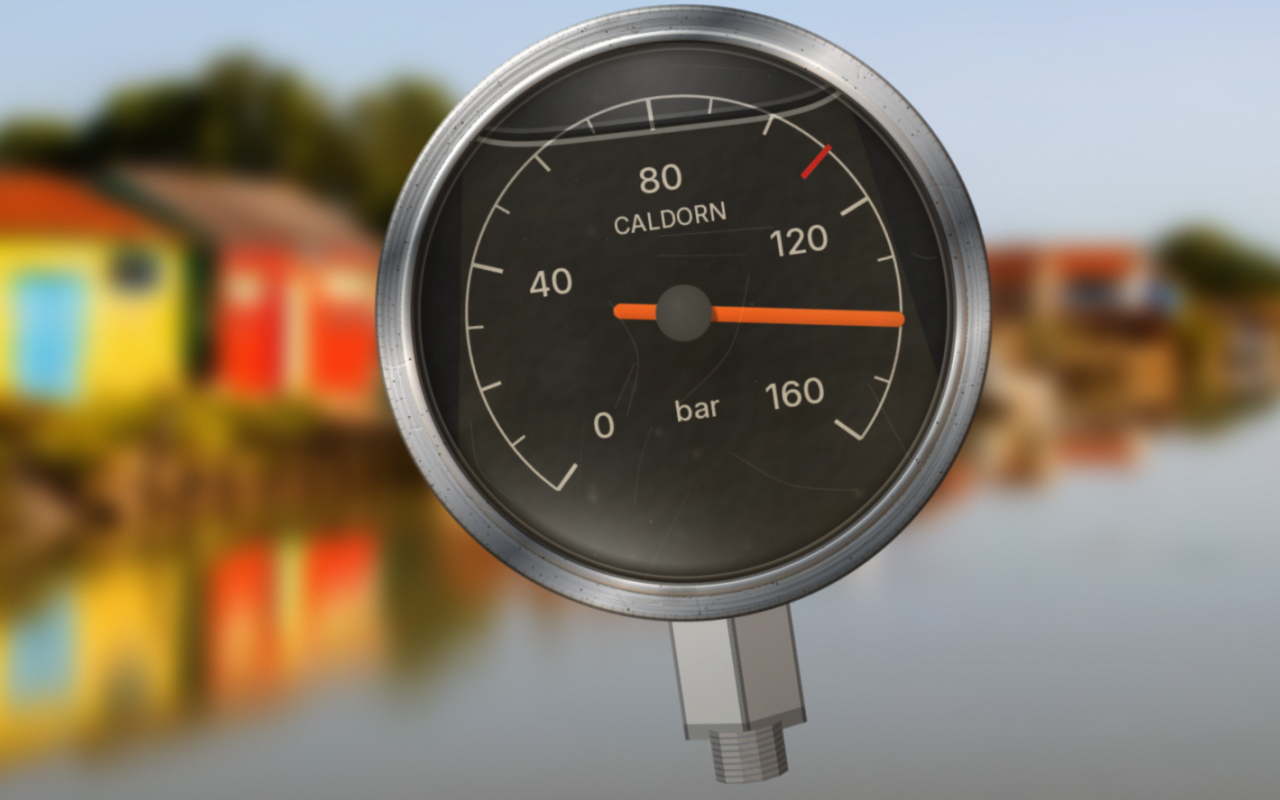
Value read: 140bar
